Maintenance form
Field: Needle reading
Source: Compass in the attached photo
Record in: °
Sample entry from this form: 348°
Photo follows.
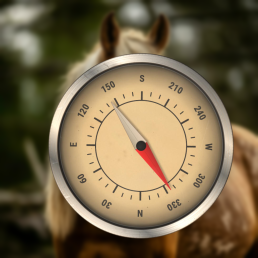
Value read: 325°
